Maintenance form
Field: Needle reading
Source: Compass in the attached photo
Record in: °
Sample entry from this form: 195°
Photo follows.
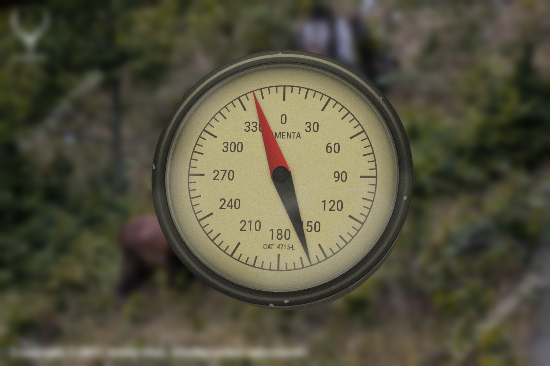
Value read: 340°
